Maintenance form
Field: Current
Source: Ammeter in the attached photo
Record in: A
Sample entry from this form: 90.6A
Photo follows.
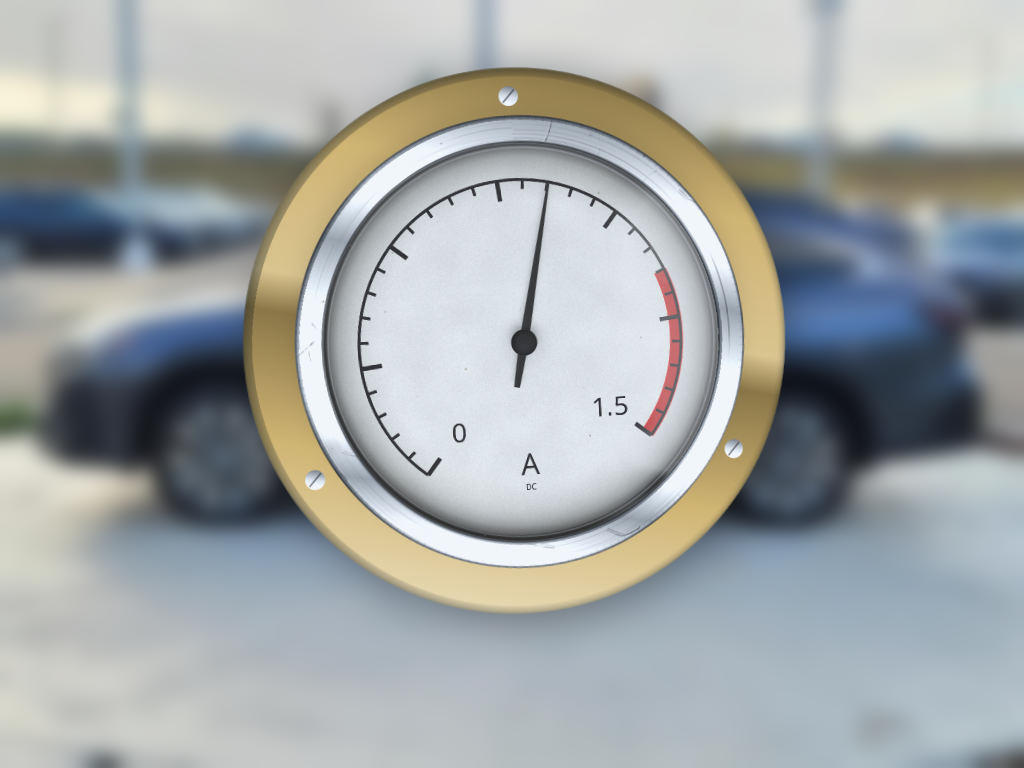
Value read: 0.85A
